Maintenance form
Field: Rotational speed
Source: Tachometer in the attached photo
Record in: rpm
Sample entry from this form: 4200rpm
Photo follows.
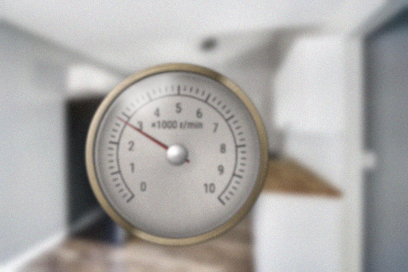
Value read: 2800rpm
